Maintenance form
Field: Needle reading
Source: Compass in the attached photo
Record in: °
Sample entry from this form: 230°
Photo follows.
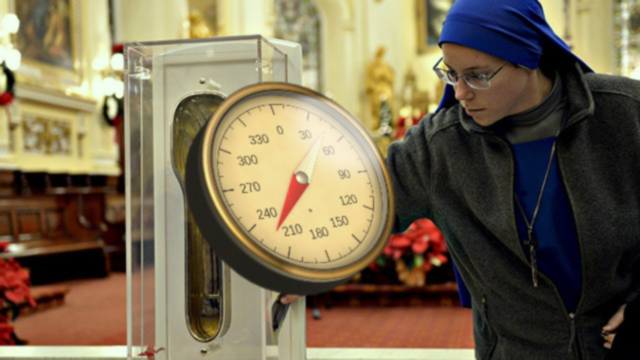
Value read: 225°
